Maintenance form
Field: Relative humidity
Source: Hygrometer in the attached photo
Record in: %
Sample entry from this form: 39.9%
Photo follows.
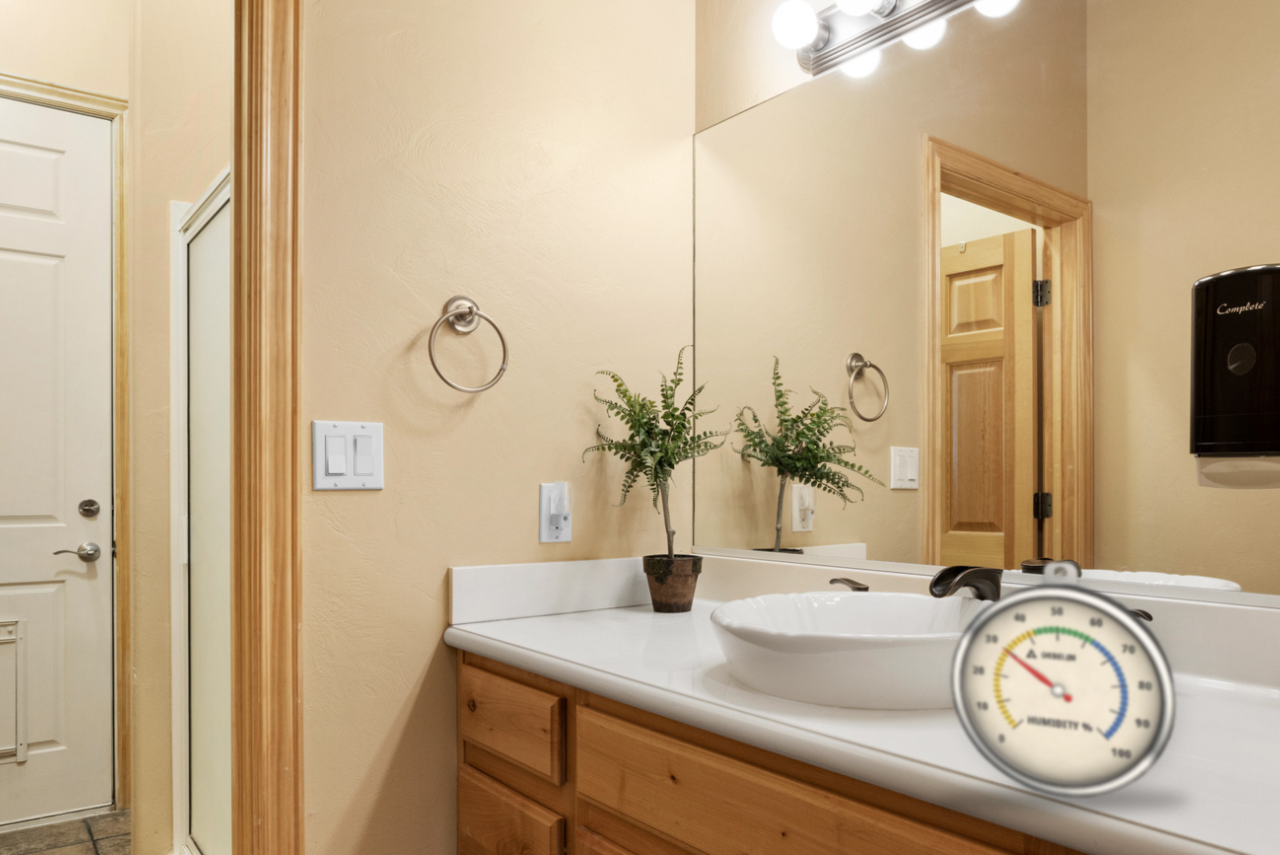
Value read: 30%
